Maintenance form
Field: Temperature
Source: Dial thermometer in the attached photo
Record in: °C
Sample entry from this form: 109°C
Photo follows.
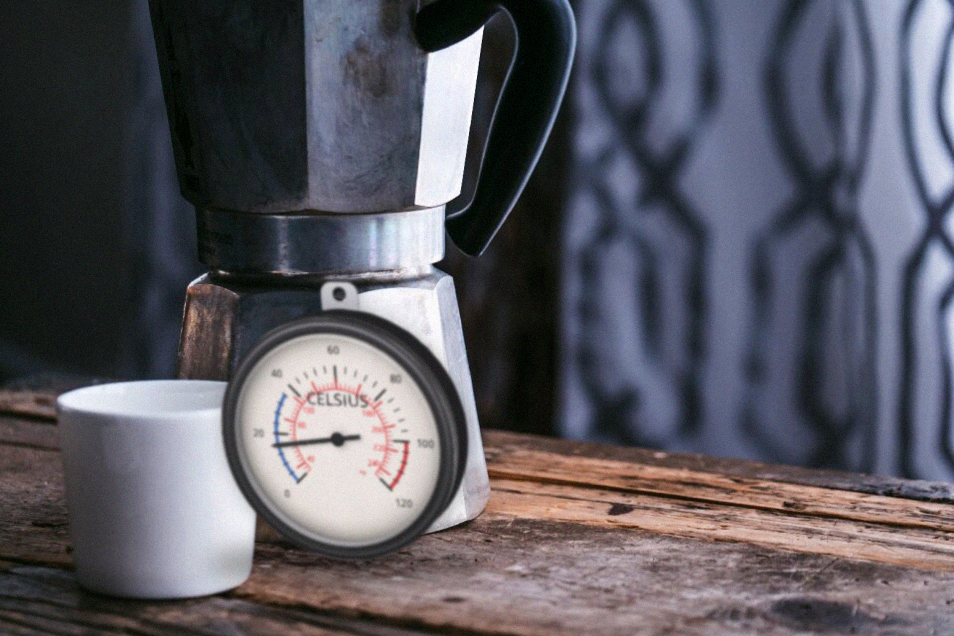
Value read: 16°C
